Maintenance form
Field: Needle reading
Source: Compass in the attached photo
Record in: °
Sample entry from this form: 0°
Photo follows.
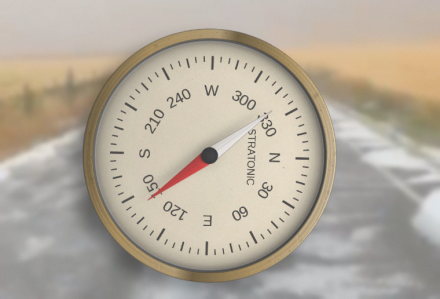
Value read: 142.5°
